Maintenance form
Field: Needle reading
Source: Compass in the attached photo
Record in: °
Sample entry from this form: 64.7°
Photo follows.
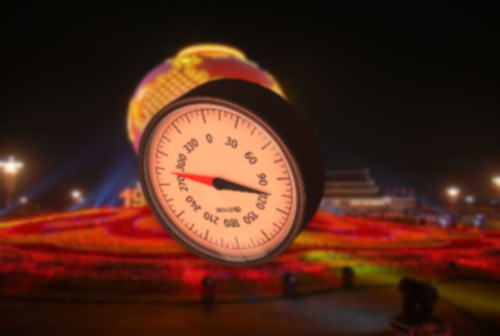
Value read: 285°
